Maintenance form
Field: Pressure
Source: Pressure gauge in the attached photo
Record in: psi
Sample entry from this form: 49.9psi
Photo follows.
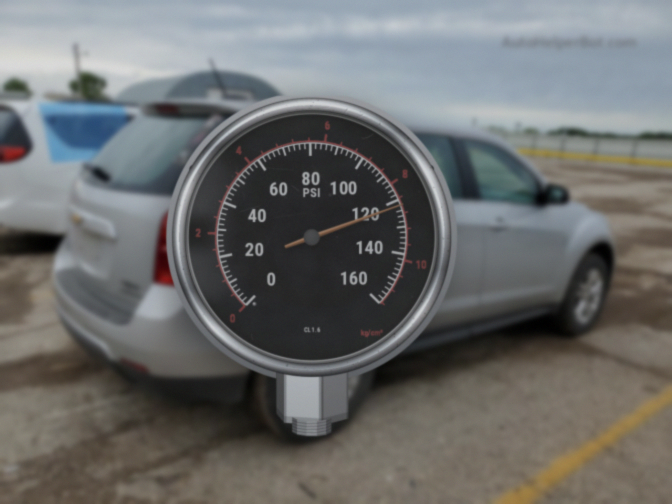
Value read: 122psi
